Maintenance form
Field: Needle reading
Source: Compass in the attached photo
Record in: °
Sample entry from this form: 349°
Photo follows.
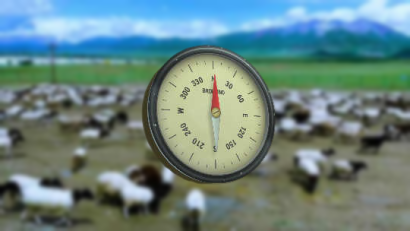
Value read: 0°
